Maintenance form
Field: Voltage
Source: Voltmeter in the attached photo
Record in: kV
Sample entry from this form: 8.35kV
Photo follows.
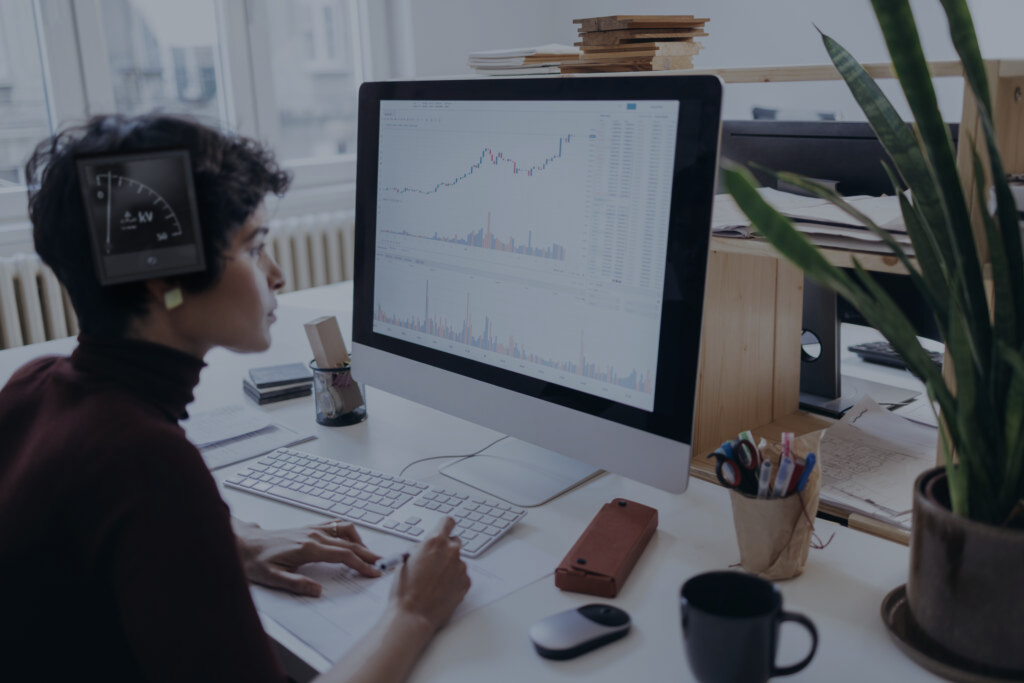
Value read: 5kV
